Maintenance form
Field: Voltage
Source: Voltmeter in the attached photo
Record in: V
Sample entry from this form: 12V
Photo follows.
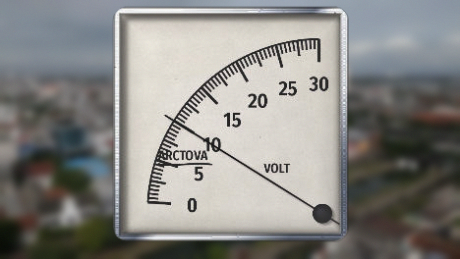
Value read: 10V
